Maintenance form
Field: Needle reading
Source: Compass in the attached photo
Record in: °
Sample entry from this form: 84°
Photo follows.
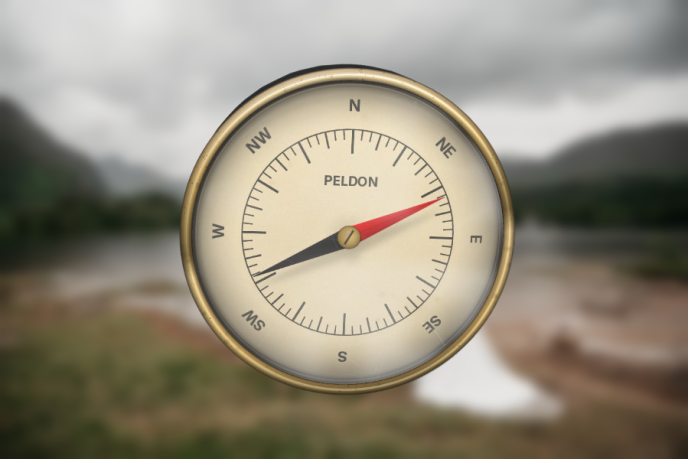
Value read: 65°
